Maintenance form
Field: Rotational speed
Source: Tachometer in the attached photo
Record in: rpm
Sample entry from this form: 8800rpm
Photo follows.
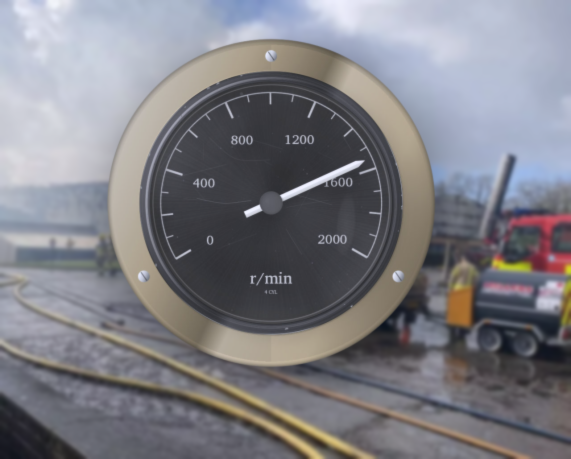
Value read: 1550rpm
